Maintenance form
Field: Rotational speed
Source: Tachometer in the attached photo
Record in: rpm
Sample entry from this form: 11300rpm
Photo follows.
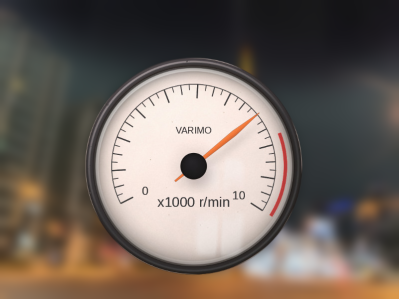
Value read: 7000rpm
